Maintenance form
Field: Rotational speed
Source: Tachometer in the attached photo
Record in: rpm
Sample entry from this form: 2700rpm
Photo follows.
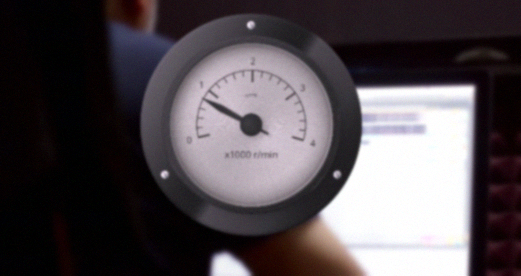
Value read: 800rpm
